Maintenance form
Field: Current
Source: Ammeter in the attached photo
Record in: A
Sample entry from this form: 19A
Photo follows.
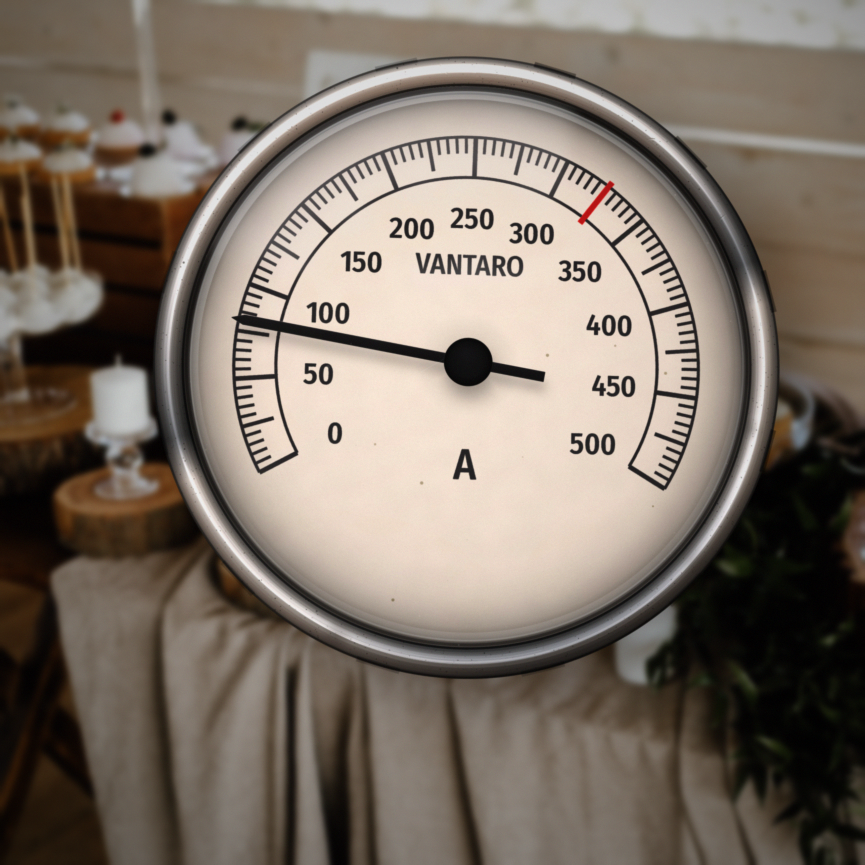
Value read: 80A
